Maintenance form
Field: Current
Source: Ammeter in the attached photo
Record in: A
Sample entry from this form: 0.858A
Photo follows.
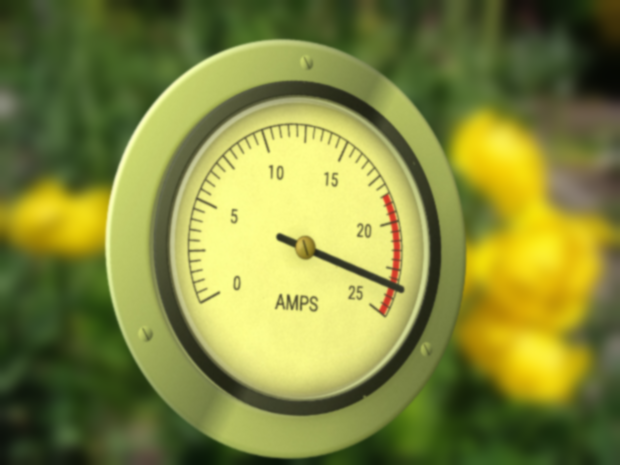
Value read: 23.5A
